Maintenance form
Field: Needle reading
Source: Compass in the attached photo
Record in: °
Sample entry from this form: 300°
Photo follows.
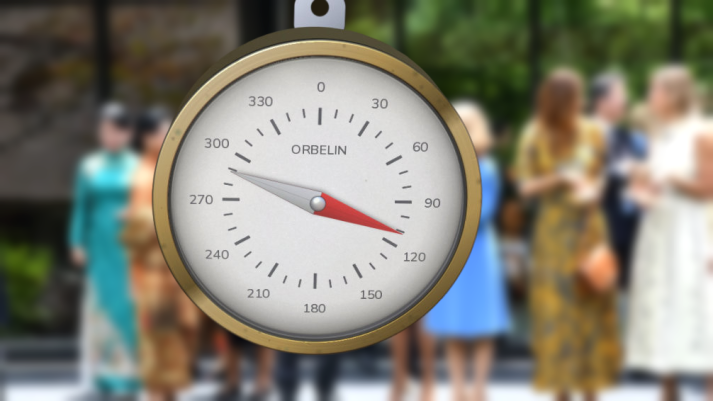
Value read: 110°
